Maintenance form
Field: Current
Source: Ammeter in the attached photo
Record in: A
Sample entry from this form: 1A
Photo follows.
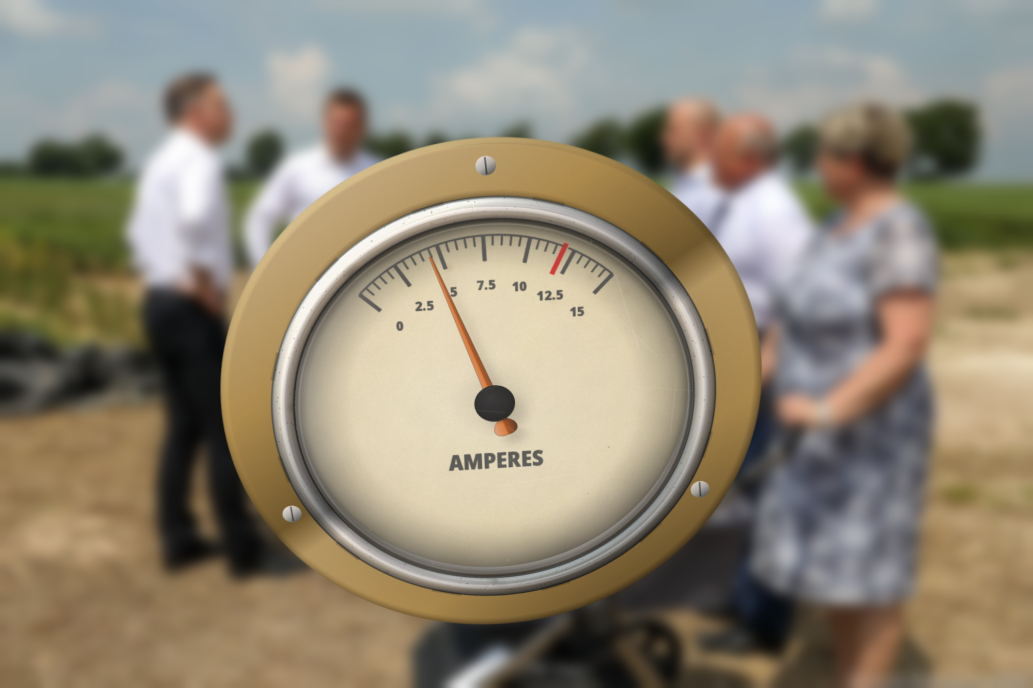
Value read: 4.5A
